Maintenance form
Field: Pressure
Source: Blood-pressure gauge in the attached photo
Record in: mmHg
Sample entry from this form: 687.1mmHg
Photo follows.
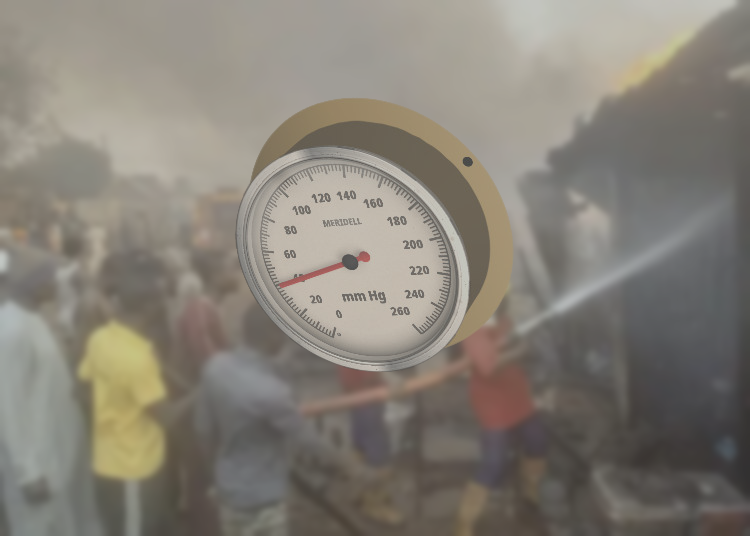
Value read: 40mmHg
